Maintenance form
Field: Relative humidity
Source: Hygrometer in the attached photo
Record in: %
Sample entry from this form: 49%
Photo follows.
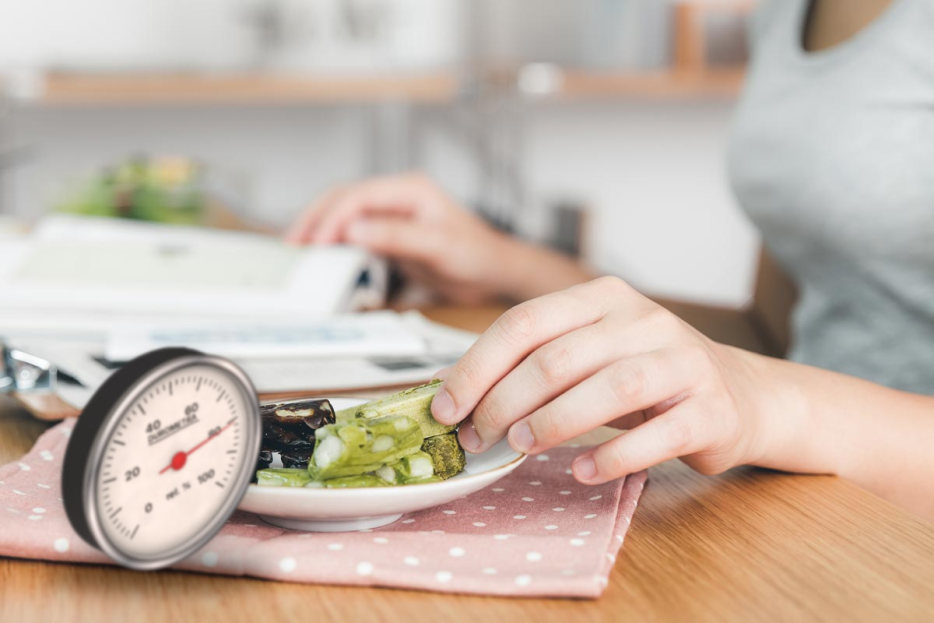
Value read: 80%
